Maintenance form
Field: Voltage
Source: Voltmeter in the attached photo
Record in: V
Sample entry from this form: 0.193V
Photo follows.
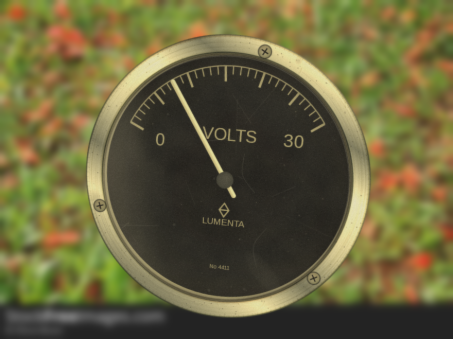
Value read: 8V
